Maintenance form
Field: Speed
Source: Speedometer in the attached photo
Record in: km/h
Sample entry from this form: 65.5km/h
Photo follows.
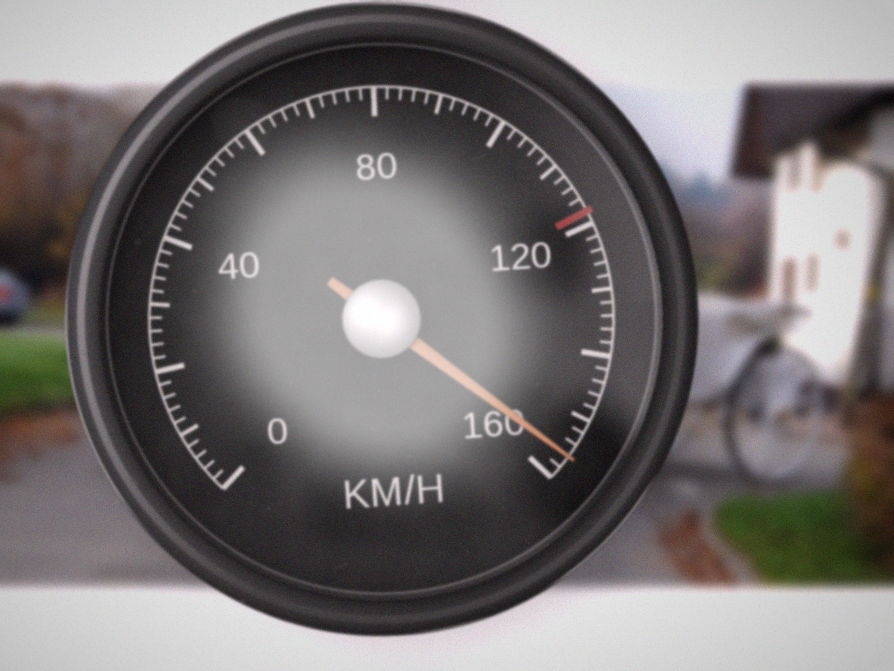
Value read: 156km/h
